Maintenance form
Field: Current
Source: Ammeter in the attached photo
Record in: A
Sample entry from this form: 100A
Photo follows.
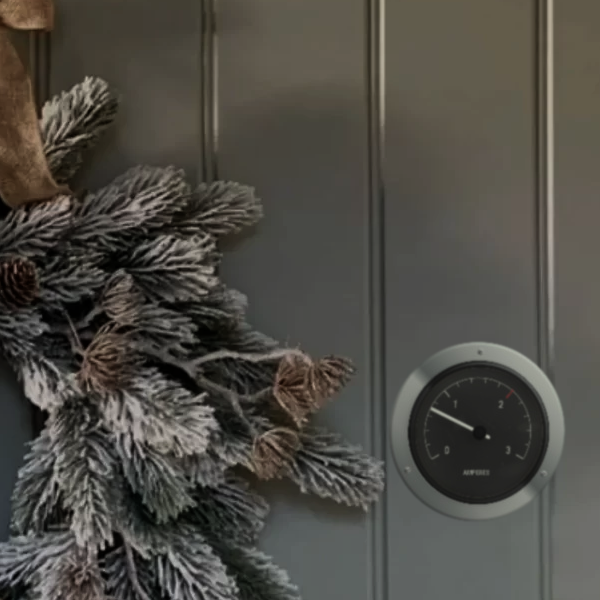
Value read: 0.7A
